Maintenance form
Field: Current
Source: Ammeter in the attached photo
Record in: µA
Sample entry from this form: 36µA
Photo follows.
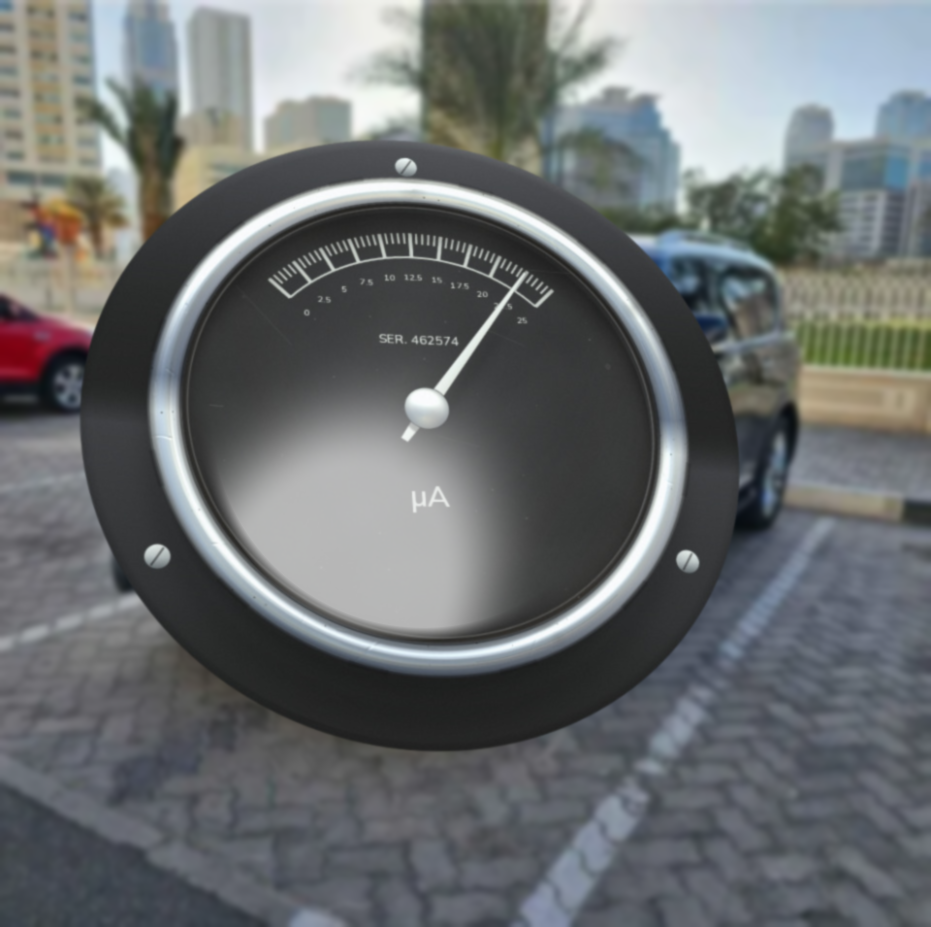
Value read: 22.5µA
